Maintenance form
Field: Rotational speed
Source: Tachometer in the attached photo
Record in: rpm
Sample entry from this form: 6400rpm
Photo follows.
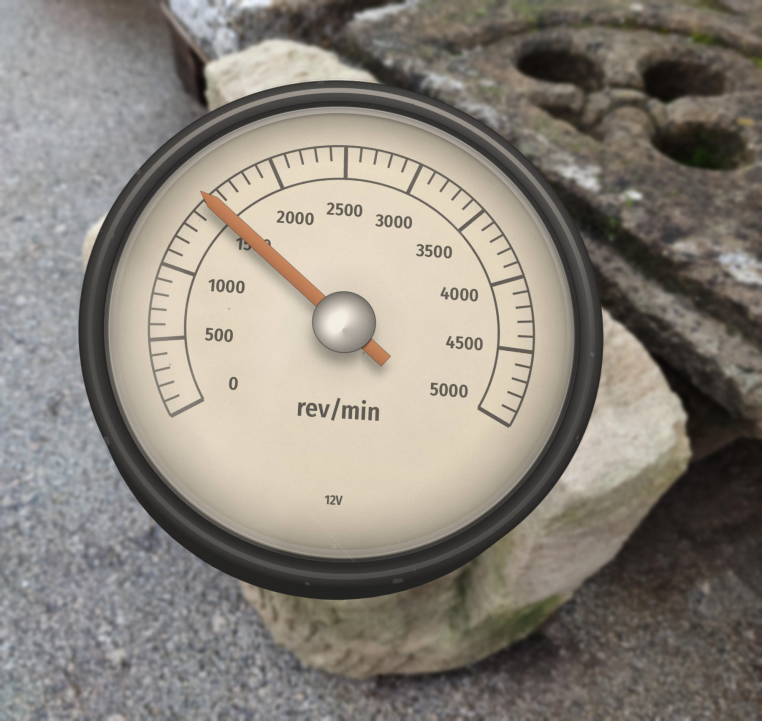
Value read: 1500rpm
